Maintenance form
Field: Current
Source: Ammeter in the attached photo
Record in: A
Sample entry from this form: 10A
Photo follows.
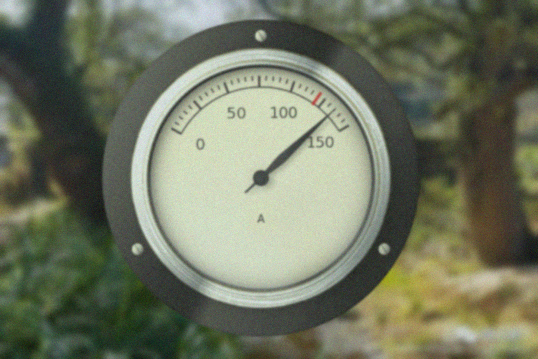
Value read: 135A
